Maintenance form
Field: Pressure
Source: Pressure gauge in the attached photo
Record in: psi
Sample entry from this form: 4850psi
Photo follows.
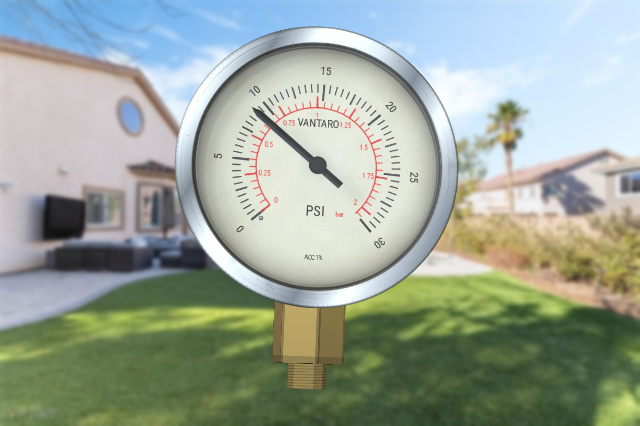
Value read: 9psi
